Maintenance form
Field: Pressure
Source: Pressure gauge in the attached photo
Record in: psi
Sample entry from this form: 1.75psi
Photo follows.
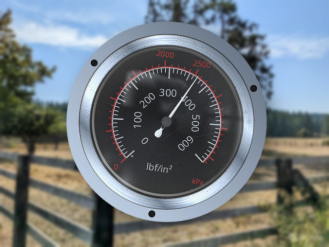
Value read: 370psi
